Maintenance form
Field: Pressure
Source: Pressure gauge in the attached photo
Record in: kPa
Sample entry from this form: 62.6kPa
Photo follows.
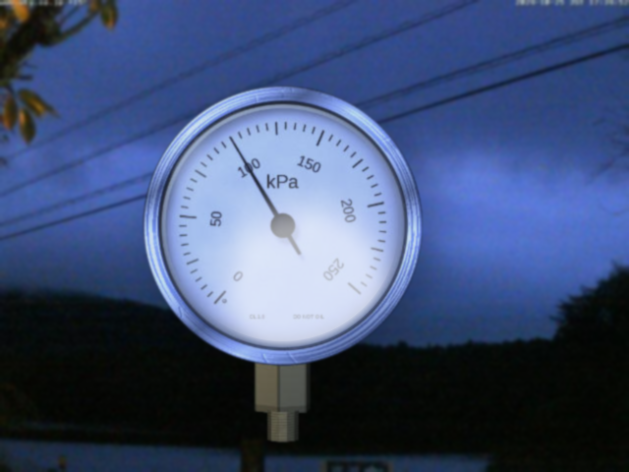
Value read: 100kPa
